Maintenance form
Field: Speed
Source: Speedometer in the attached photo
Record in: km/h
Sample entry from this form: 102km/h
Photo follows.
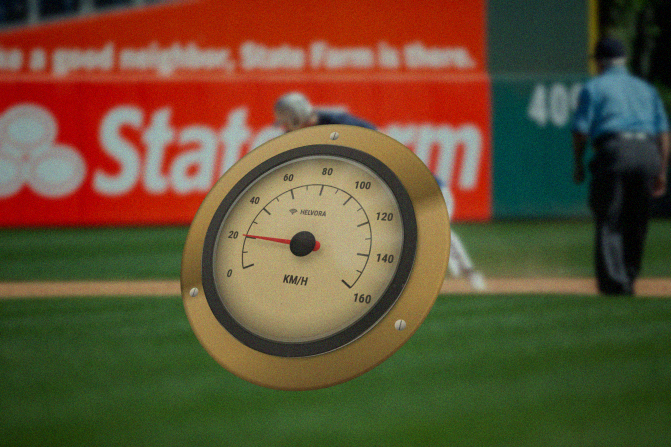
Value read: 20km/h
